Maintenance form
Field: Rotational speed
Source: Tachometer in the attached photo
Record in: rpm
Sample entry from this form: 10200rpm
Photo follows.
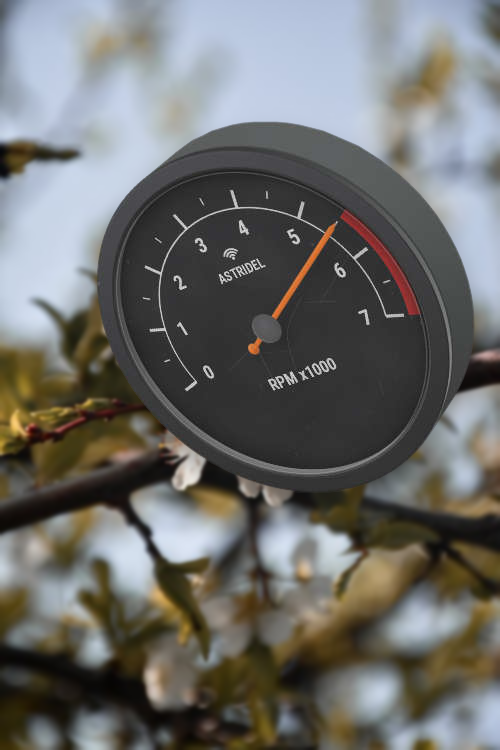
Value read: 5500rpm
